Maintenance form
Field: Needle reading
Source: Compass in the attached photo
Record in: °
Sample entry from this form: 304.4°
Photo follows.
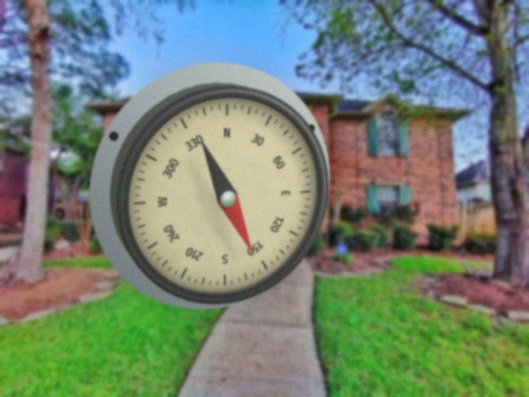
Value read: 155°
